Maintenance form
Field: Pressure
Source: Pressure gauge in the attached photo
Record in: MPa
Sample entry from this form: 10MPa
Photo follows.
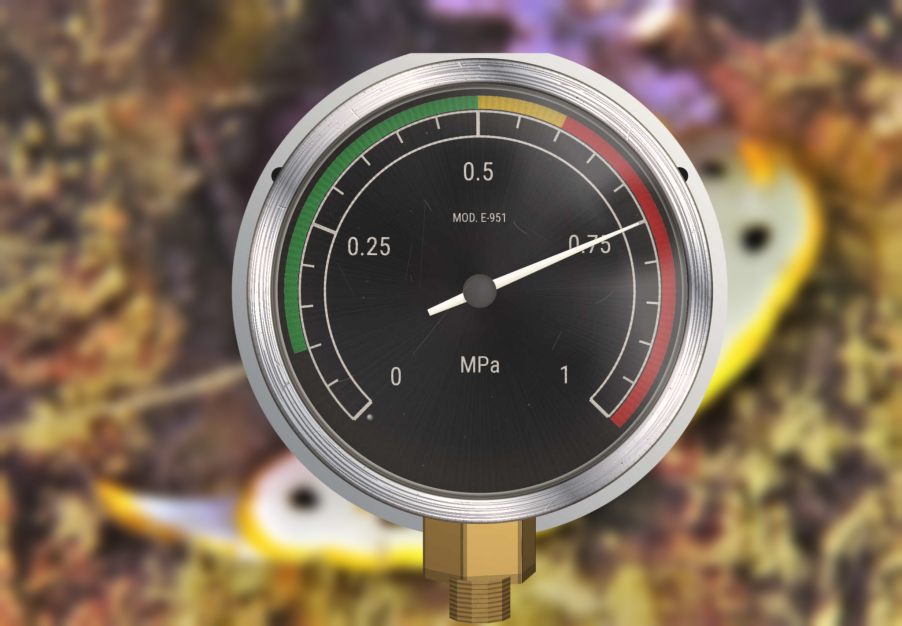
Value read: 0.75MPa
